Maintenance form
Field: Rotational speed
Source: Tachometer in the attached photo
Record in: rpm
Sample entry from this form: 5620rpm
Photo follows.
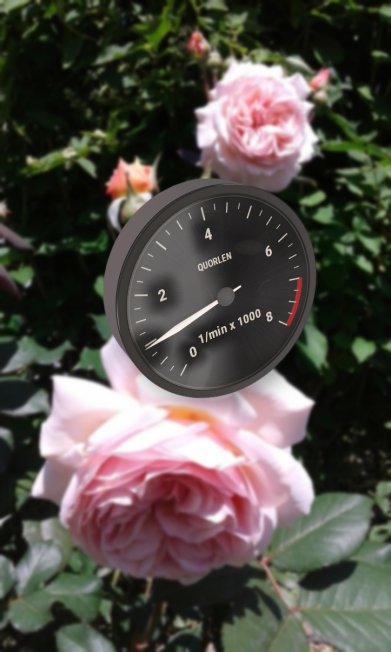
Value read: 1000rpm
